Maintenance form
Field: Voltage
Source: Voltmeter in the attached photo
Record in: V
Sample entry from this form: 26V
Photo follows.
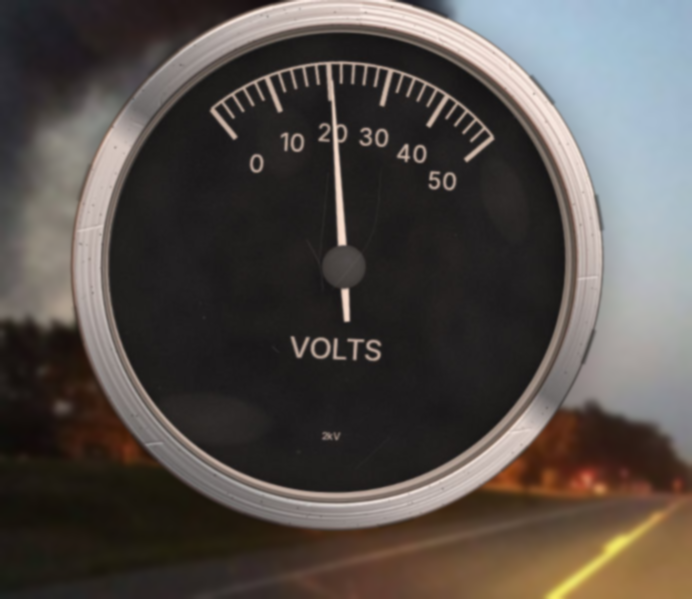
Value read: 20V
